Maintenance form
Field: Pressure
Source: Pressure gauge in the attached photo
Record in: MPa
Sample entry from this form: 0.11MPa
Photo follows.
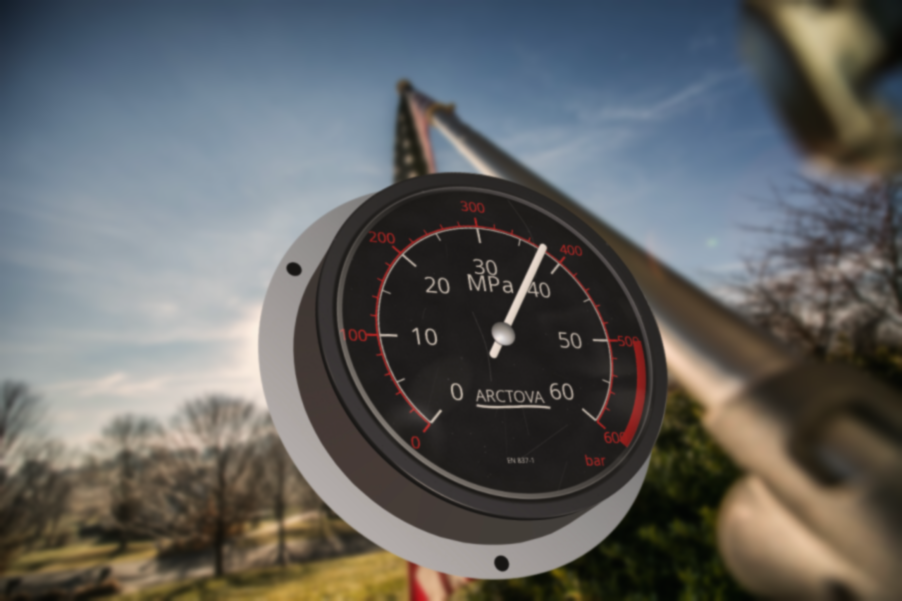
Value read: 37.5MPa
